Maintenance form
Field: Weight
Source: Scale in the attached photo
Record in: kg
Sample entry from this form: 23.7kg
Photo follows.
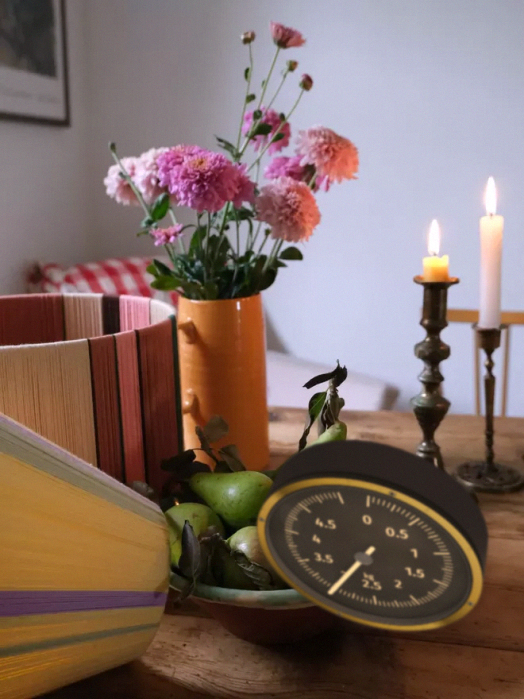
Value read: 3kg
